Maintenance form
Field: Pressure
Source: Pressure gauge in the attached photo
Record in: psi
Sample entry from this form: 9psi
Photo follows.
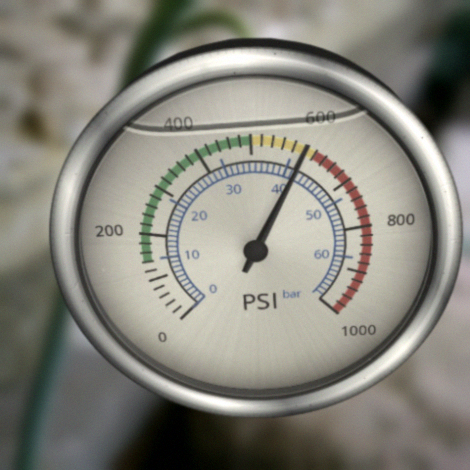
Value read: 600psi
